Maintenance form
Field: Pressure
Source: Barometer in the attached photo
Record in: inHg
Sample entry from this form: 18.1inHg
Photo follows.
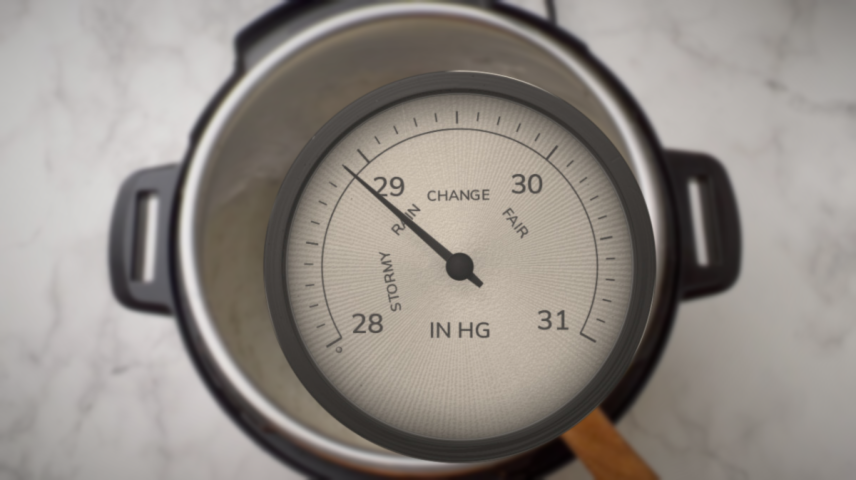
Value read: 28.9inHg
